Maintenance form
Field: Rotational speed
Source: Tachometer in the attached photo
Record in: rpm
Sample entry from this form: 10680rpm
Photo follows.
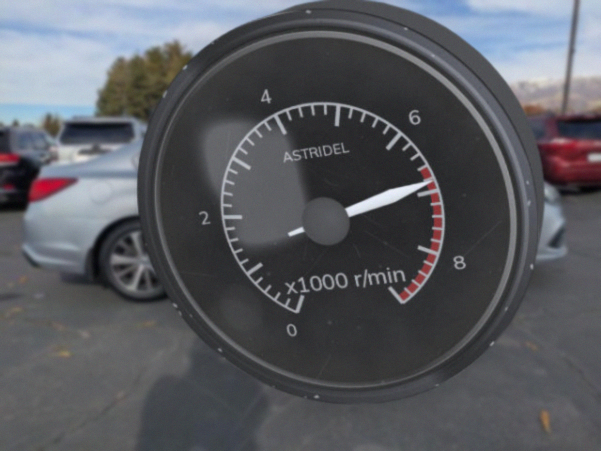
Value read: 6800rpm
